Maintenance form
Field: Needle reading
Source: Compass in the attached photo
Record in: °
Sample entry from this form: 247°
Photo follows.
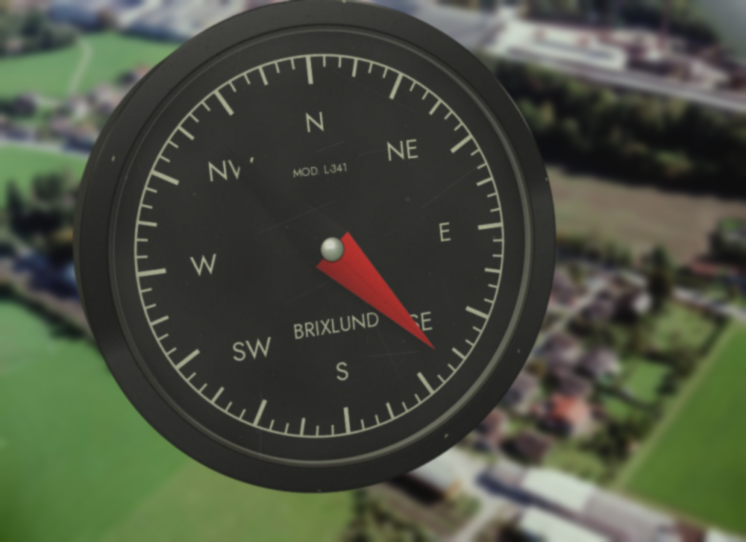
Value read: 140°
